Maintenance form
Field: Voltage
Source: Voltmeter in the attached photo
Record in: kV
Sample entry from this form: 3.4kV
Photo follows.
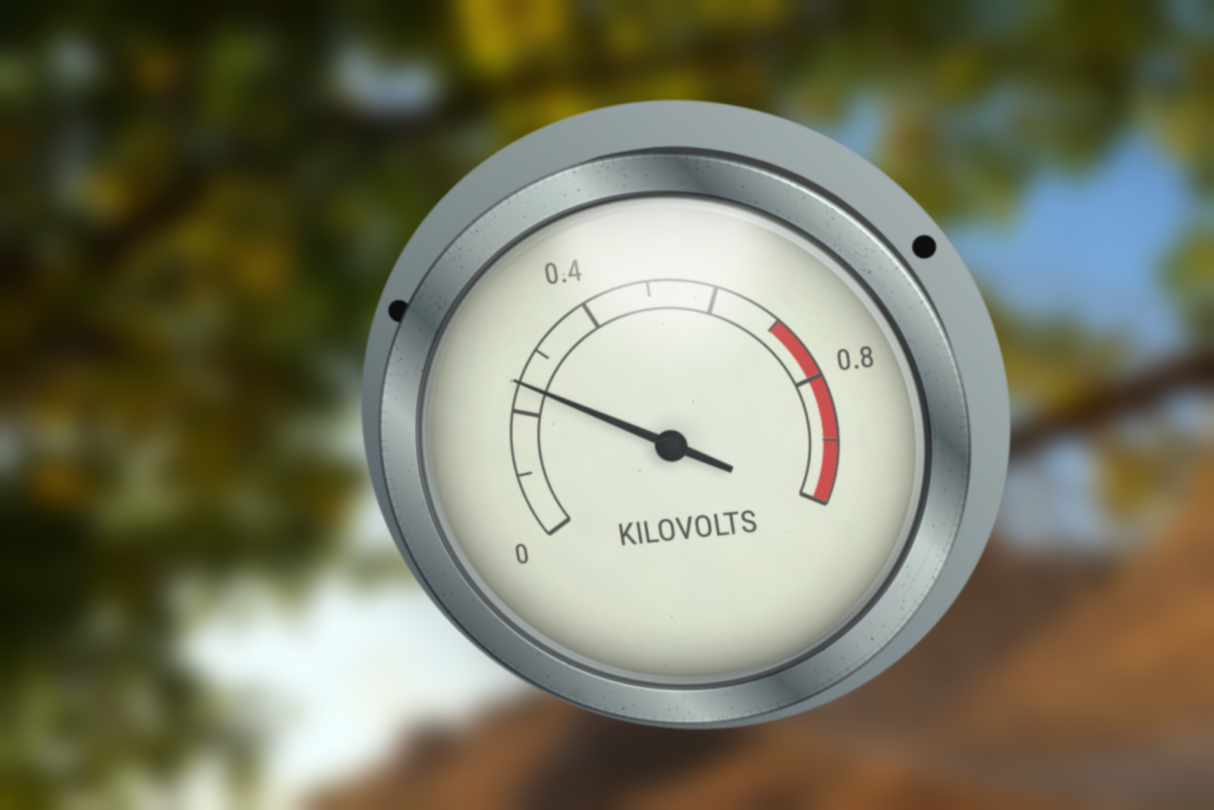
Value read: 0.25kV
